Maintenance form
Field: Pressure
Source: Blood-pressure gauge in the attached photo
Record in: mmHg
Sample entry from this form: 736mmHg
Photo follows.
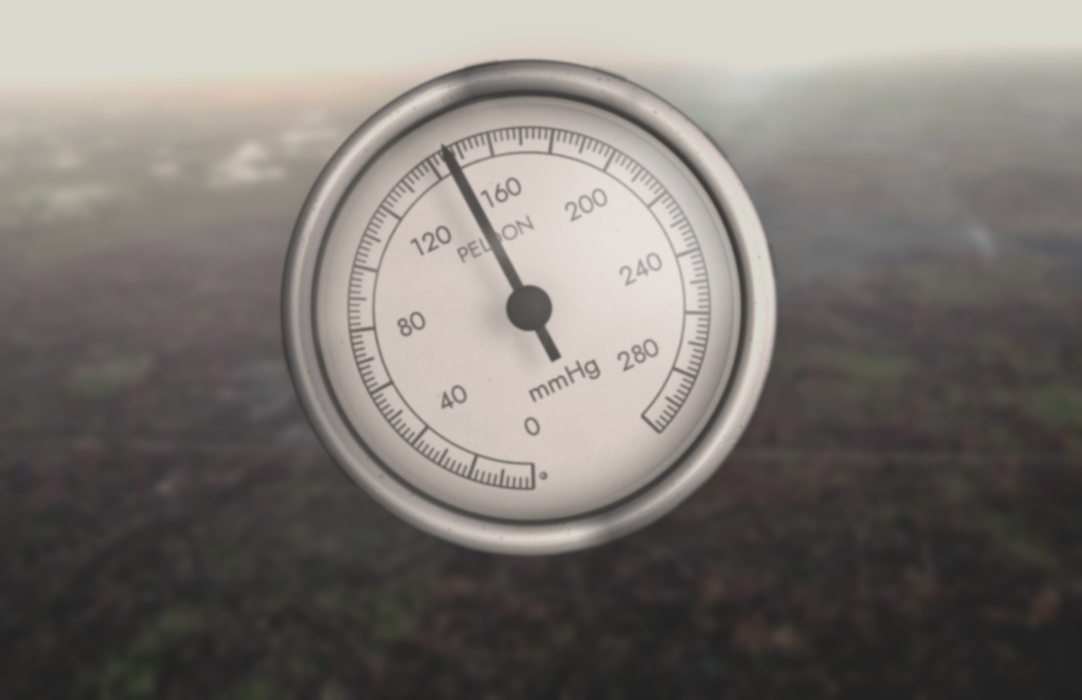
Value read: 146mmHg
